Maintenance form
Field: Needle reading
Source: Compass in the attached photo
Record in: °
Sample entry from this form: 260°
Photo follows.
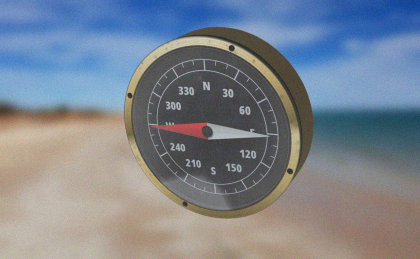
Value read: 270°
